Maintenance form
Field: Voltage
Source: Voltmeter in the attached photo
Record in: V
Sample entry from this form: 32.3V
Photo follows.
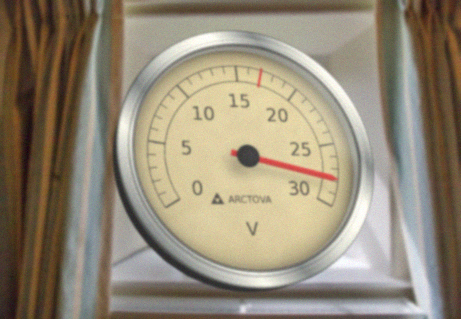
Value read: 28V
